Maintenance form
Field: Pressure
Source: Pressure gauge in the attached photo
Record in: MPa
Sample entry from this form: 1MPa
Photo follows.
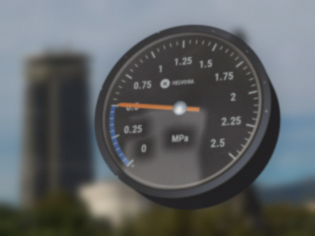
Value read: 0.5MPa
